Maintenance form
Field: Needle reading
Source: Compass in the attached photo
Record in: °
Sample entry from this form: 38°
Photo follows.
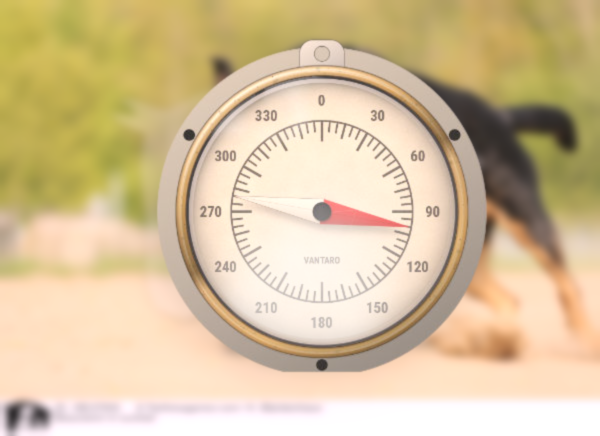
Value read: 100°
